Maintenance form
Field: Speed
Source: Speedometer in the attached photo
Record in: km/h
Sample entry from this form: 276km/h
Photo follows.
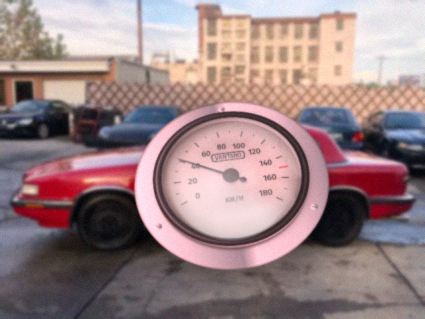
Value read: 40km/h
